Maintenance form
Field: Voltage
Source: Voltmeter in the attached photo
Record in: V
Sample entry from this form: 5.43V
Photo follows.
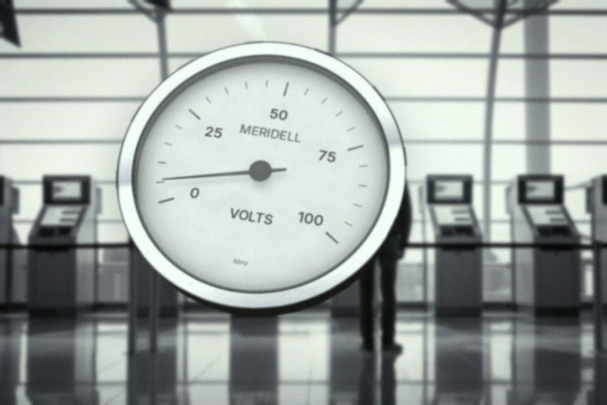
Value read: 5V
